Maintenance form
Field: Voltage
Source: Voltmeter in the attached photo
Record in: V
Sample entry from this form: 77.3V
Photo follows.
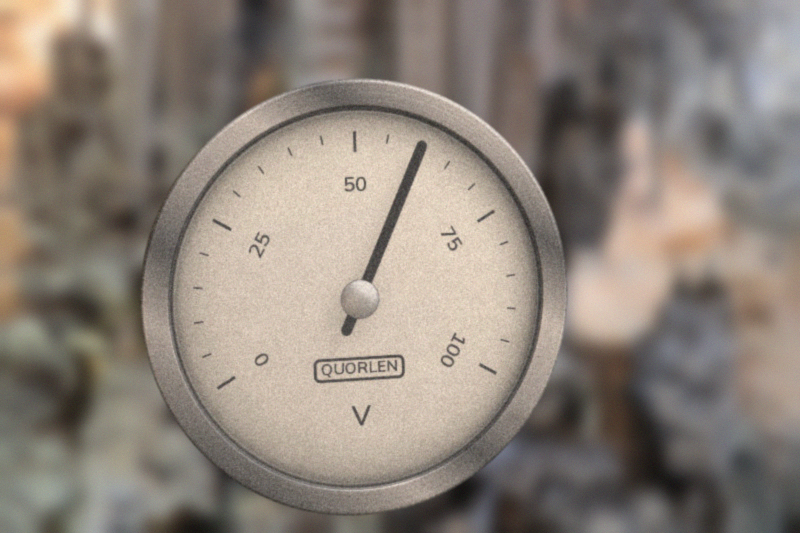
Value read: 60V
